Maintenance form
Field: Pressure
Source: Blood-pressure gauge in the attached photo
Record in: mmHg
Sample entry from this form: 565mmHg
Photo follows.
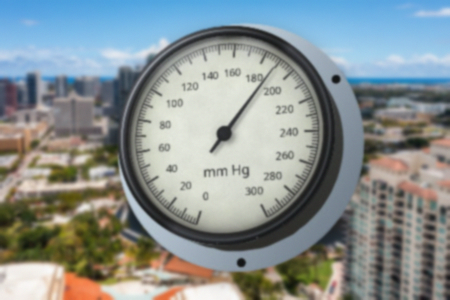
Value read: 190mmHg
